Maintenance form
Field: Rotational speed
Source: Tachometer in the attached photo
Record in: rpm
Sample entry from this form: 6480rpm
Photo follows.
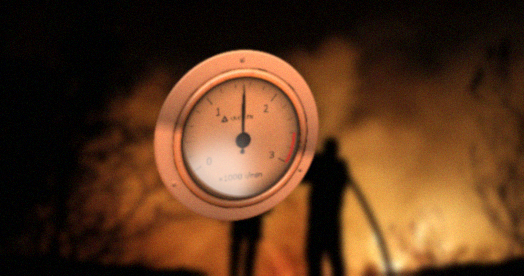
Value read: 1500rpm
